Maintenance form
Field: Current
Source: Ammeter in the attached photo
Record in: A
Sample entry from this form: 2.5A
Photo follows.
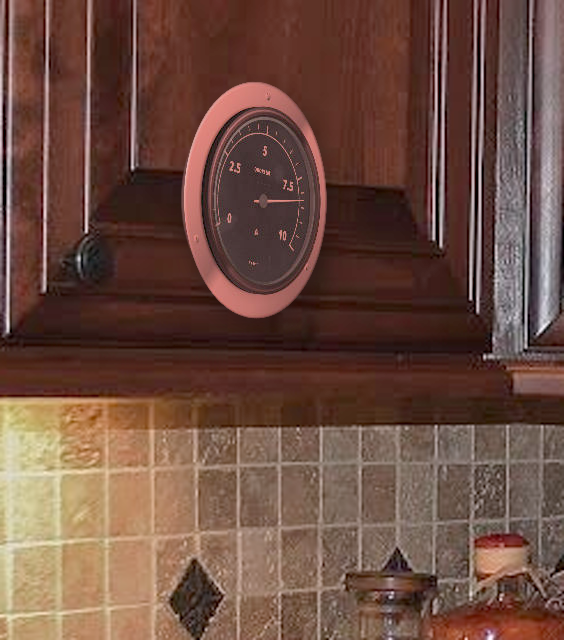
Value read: 8.25A
